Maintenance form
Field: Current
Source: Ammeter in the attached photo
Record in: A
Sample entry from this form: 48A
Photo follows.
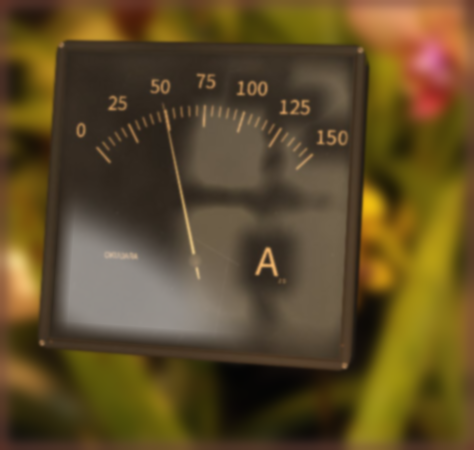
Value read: 50A
